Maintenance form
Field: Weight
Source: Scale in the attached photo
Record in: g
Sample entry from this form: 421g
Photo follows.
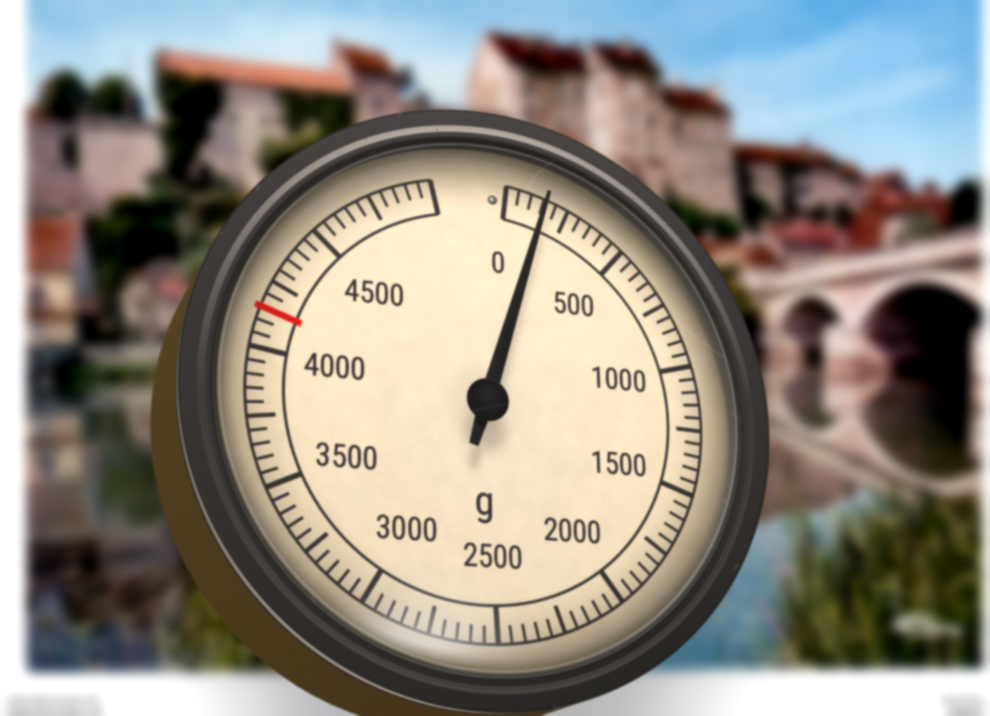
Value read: 150g
